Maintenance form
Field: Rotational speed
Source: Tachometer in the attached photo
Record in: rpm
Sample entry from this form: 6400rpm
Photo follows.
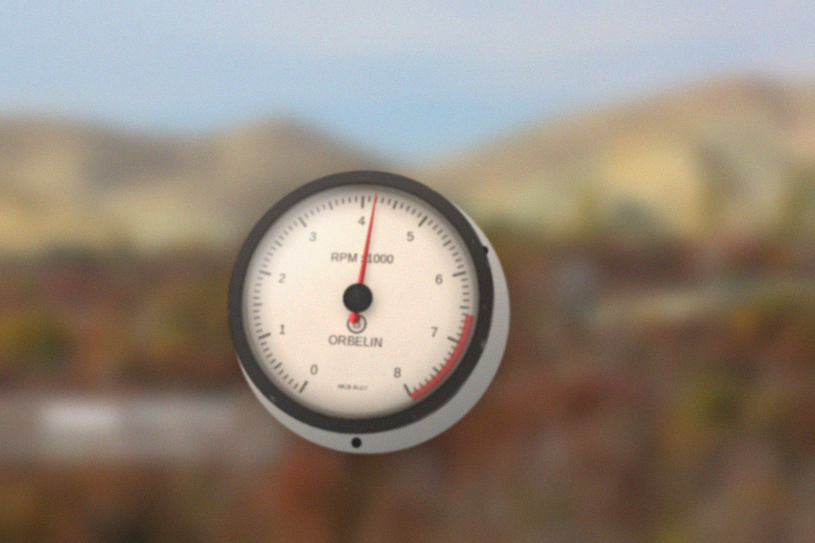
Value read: 4200rpm
